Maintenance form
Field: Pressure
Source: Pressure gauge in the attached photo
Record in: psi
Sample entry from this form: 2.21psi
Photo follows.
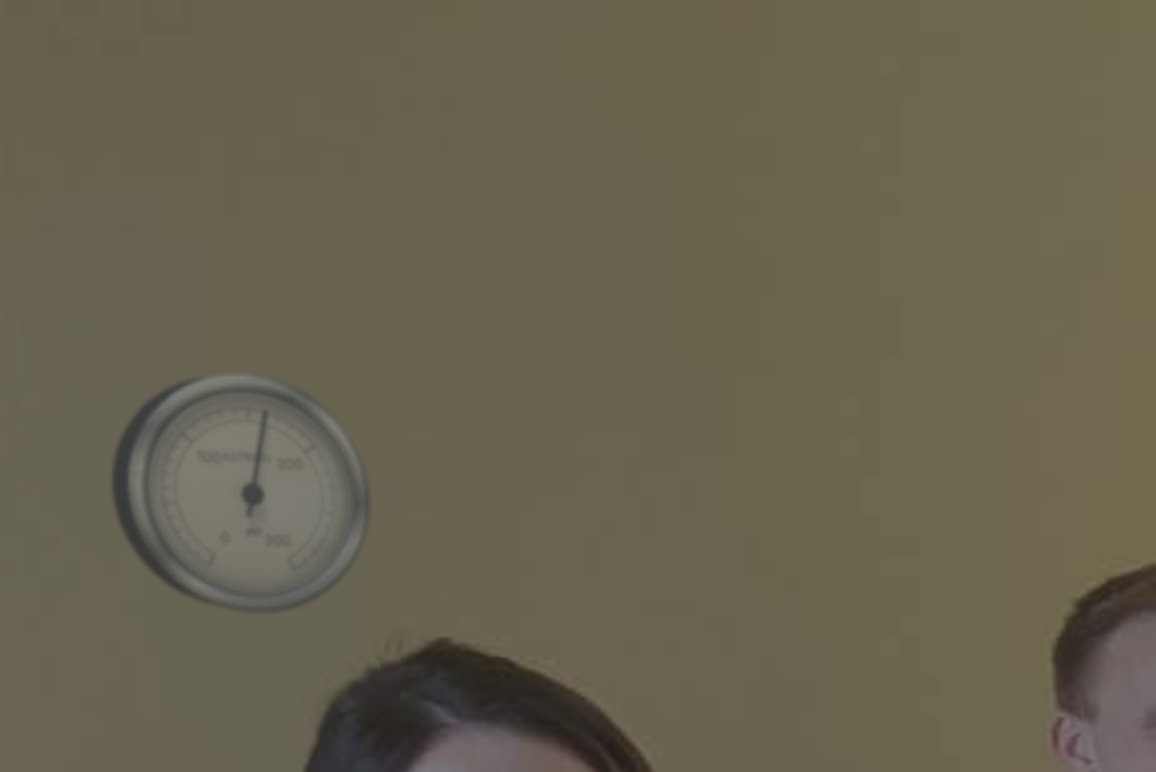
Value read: 160psi
